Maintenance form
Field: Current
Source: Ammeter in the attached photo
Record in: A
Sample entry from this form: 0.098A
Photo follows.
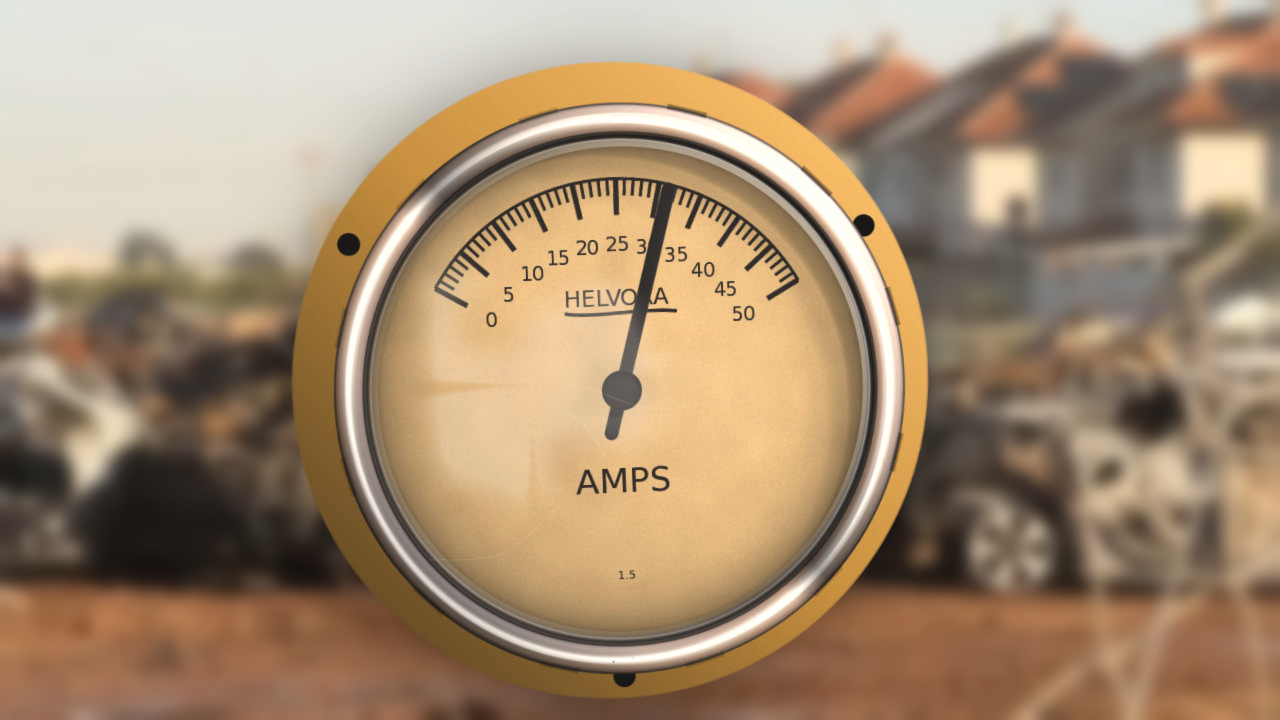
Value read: 31A
